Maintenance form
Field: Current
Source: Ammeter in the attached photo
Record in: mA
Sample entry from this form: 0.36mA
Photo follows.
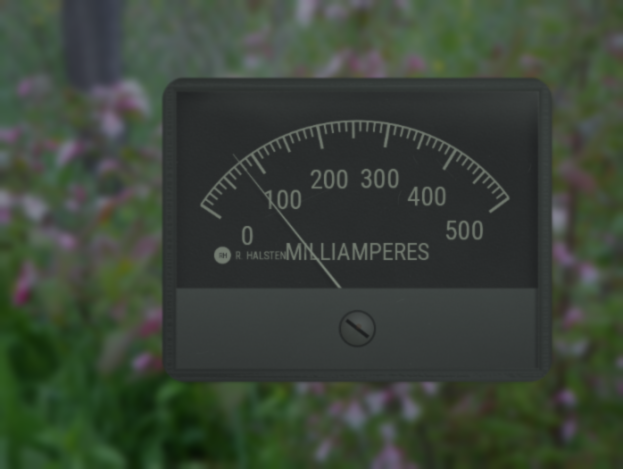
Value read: 80mA
